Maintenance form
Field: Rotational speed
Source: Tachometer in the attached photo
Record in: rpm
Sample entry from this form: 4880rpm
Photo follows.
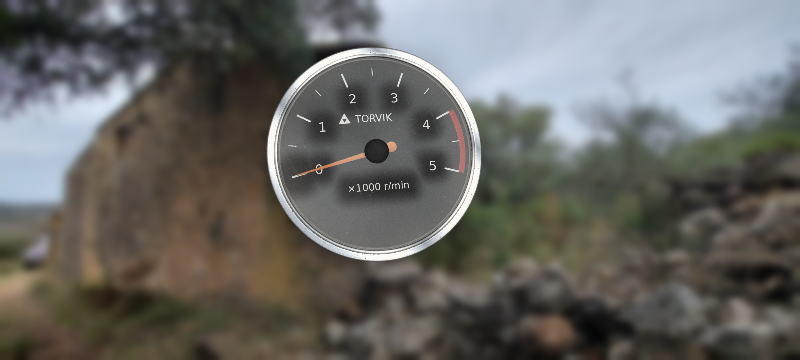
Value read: 0rpm
